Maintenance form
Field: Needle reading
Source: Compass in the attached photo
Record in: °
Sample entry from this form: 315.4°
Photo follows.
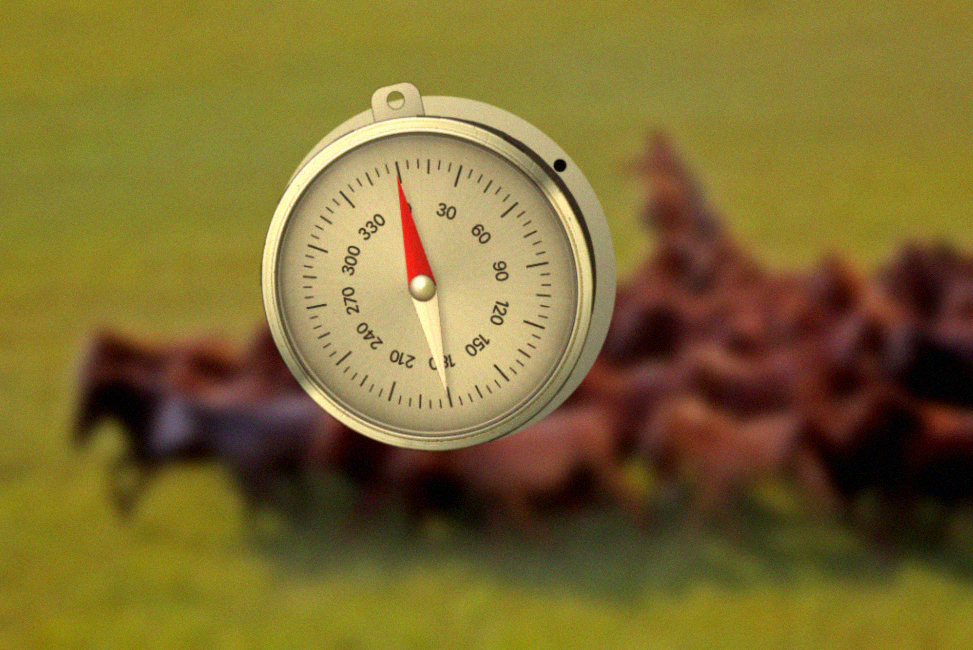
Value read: 0°
